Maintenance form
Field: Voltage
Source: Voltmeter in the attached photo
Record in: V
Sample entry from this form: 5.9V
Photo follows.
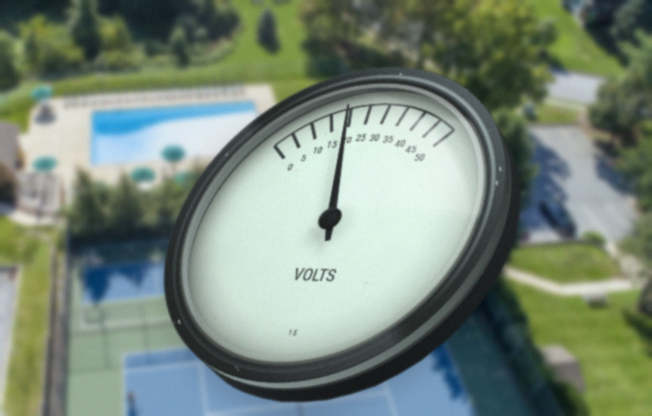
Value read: 20V
